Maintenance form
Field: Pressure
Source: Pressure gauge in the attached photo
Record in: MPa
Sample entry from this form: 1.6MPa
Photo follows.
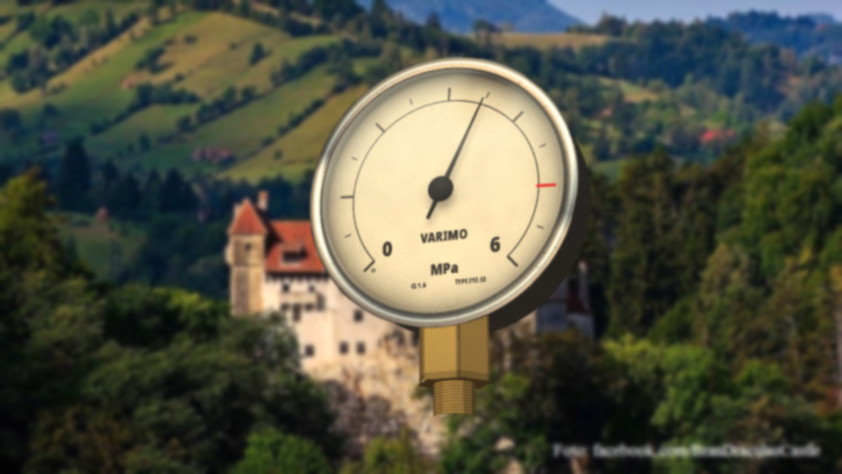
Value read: 3.5MPa
